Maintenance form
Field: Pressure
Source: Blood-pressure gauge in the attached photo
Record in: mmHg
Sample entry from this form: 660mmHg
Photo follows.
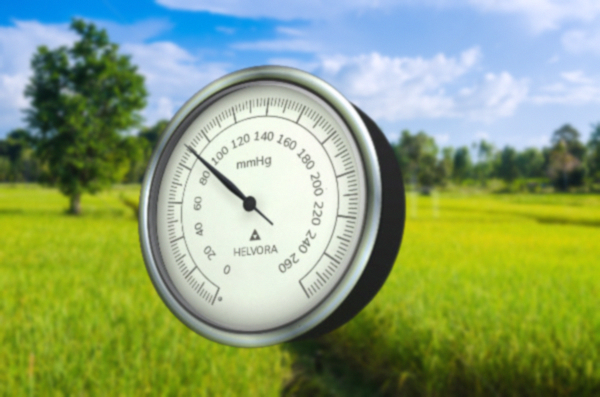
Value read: 90mmHg
